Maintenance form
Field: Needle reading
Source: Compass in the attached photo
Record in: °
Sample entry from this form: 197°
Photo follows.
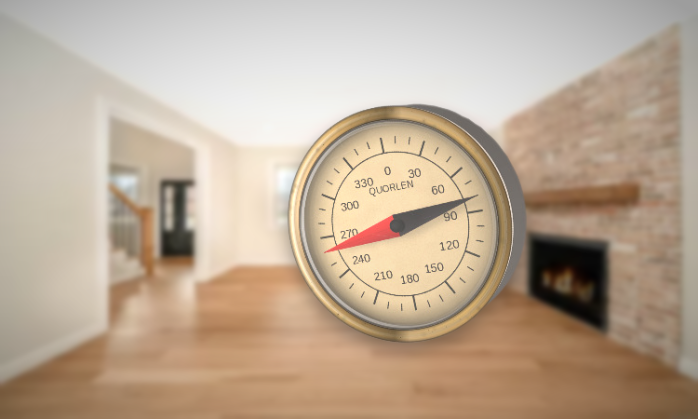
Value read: 260°
